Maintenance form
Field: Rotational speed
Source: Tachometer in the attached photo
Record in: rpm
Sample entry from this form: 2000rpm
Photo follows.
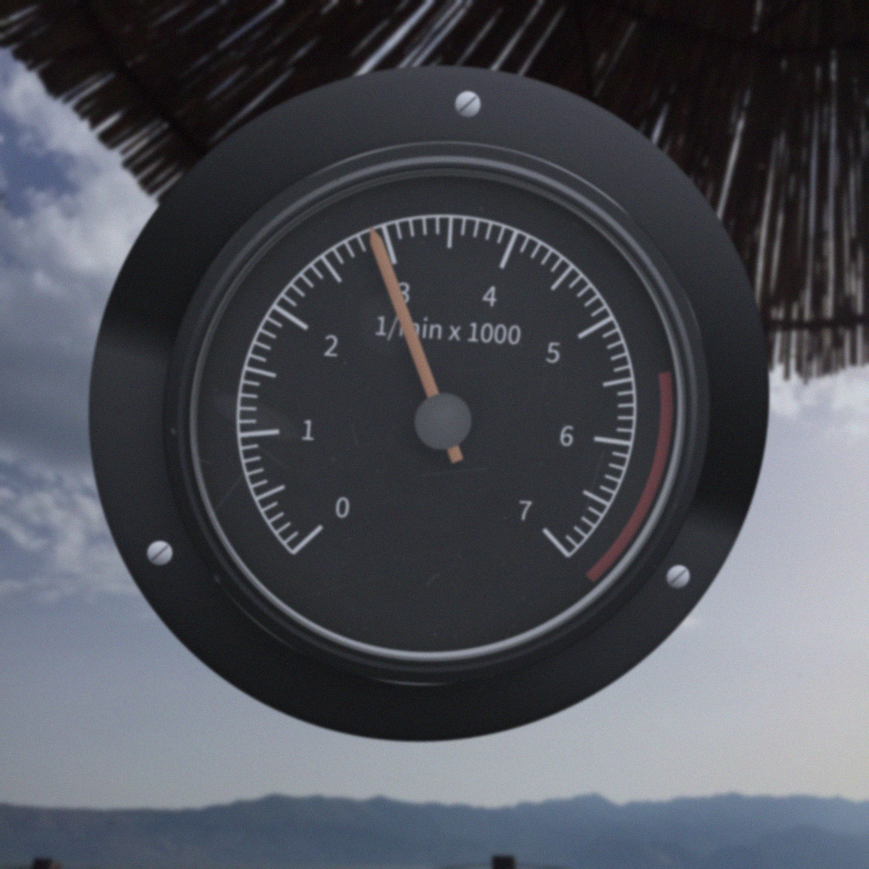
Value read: 2900rpm
